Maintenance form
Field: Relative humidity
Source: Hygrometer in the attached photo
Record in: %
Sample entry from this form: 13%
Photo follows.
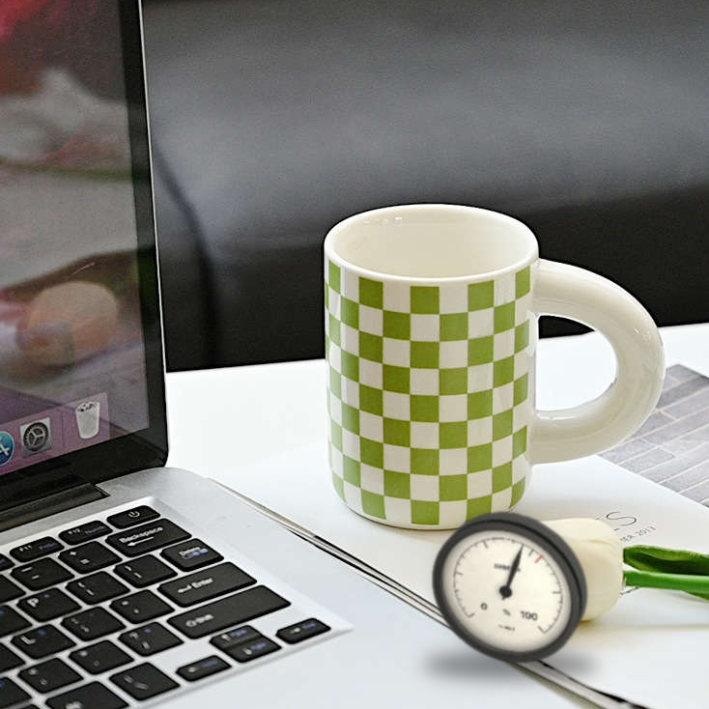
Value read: 56%
